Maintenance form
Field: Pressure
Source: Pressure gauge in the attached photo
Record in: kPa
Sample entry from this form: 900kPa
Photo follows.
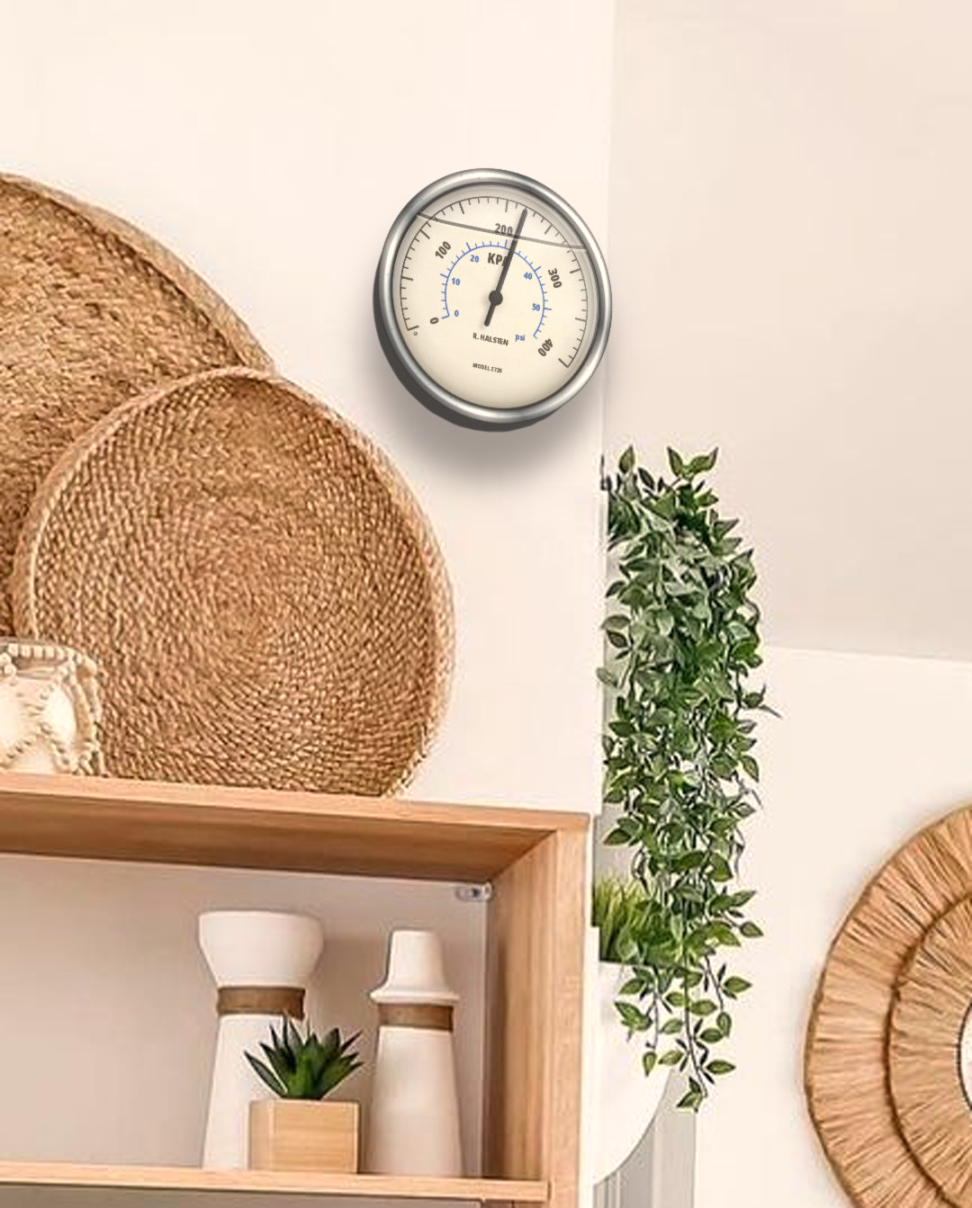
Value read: 220kPa
